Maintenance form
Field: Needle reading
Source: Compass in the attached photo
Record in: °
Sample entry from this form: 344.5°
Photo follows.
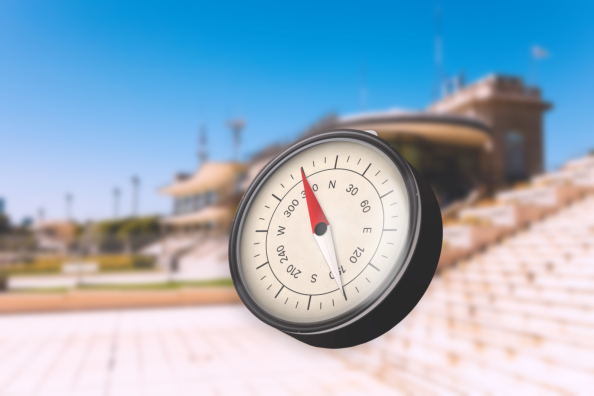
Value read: 330°
